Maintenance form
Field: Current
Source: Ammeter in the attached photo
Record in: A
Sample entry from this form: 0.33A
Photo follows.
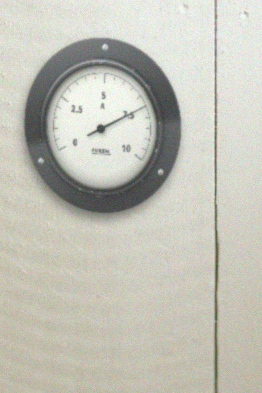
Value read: 7.5A
